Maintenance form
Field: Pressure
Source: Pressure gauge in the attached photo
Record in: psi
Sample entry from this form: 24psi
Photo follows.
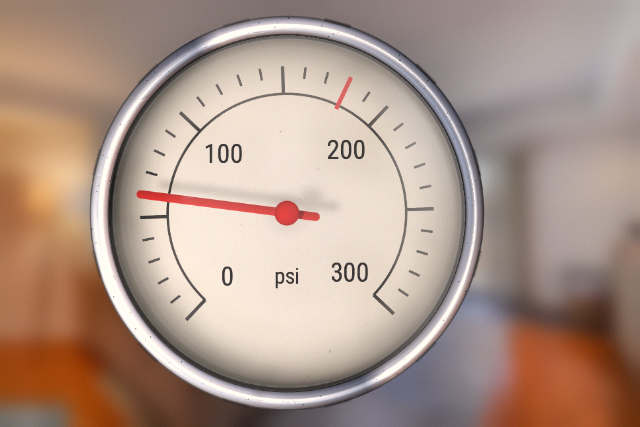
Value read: 60psi
